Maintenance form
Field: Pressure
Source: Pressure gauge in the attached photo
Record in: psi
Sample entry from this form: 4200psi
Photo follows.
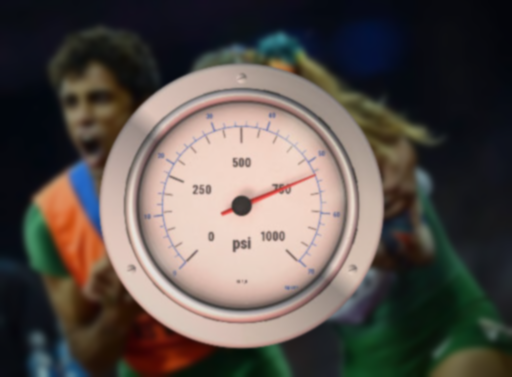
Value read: 750psi
